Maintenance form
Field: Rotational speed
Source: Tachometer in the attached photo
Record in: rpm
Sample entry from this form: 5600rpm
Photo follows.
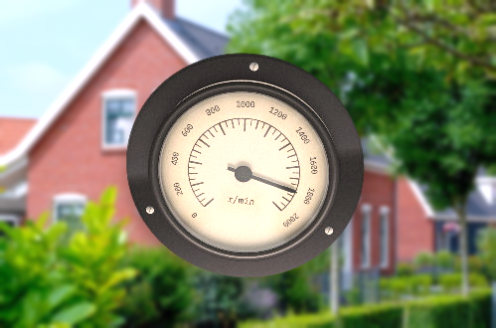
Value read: 1800rpm
